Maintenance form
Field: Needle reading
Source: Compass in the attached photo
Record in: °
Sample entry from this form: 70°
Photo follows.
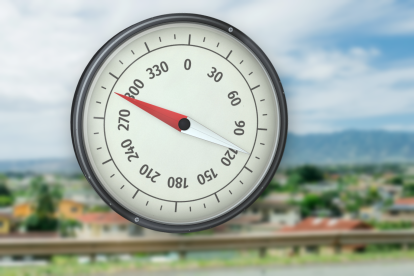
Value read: 290°
